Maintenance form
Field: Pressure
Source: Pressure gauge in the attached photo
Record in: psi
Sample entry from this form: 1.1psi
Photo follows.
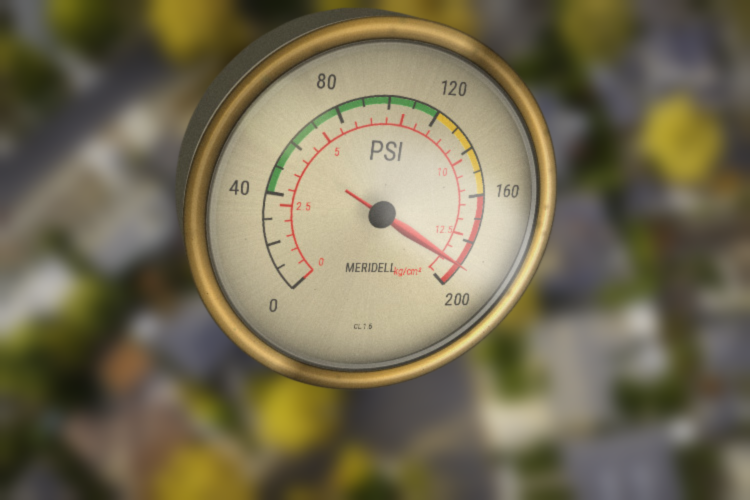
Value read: 190psi
